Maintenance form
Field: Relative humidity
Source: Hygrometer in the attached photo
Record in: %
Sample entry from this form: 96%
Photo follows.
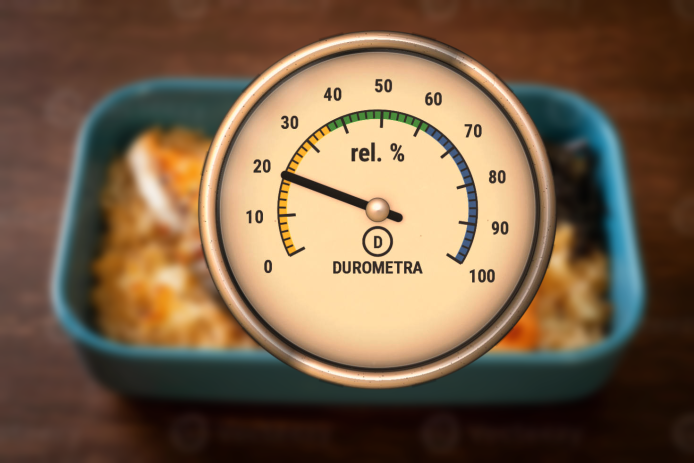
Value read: 20%
